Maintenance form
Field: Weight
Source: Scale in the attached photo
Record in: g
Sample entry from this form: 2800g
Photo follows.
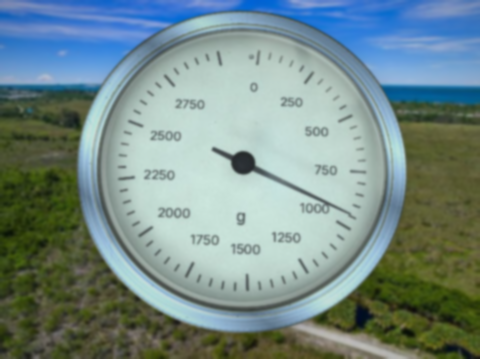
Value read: 950g
